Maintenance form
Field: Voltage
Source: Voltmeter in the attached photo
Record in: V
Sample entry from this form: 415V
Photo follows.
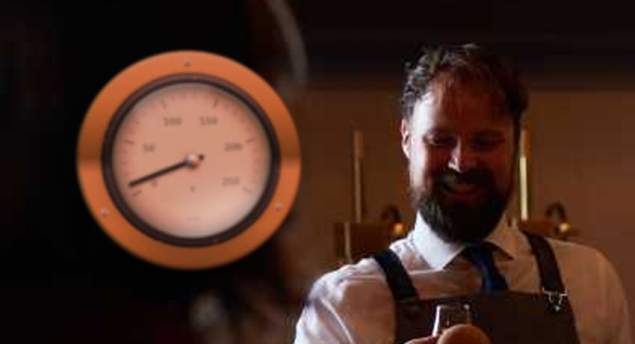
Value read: 10V
